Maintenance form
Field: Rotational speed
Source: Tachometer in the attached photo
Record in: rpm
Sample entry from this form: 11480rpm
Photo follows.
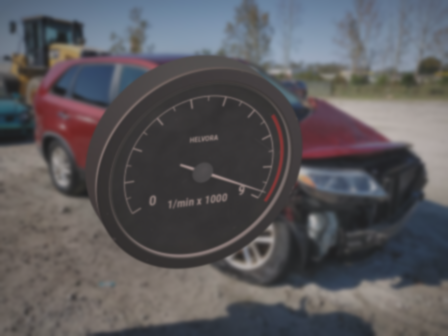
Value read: 8750rpm
